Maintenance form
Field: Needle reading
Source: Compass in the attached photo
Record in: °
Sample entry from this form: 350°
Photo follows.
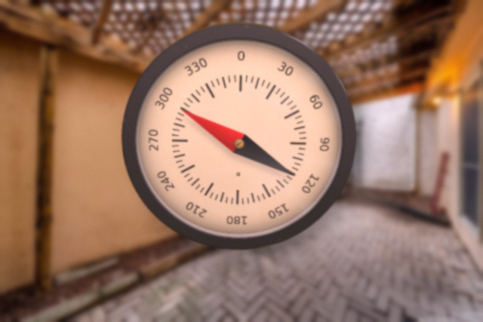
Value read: 300°
